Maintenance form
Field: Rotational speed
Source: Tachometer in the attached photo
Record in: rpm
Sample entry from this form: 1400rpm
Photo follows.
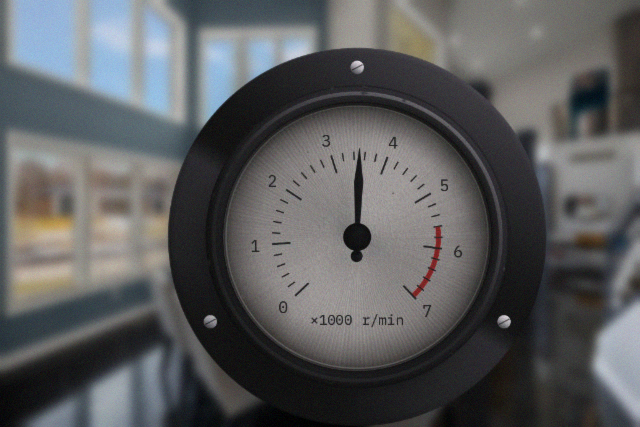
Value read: 3500rpm
